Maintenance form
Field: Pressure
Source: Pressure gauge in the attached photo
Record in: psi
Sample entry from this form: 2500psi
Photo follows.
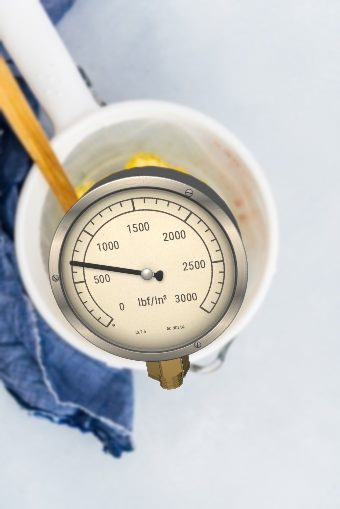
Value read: 700psi
